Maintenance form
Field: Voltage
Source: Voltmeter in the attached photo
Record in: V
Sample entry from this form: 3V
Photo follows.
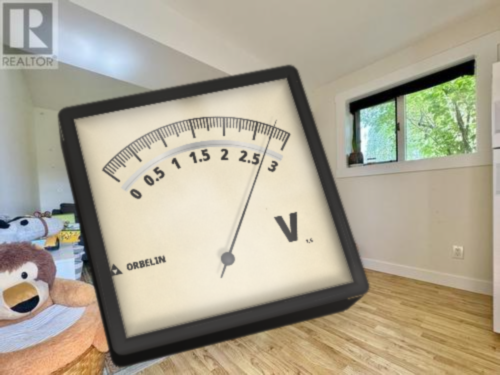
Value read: 2.75V
